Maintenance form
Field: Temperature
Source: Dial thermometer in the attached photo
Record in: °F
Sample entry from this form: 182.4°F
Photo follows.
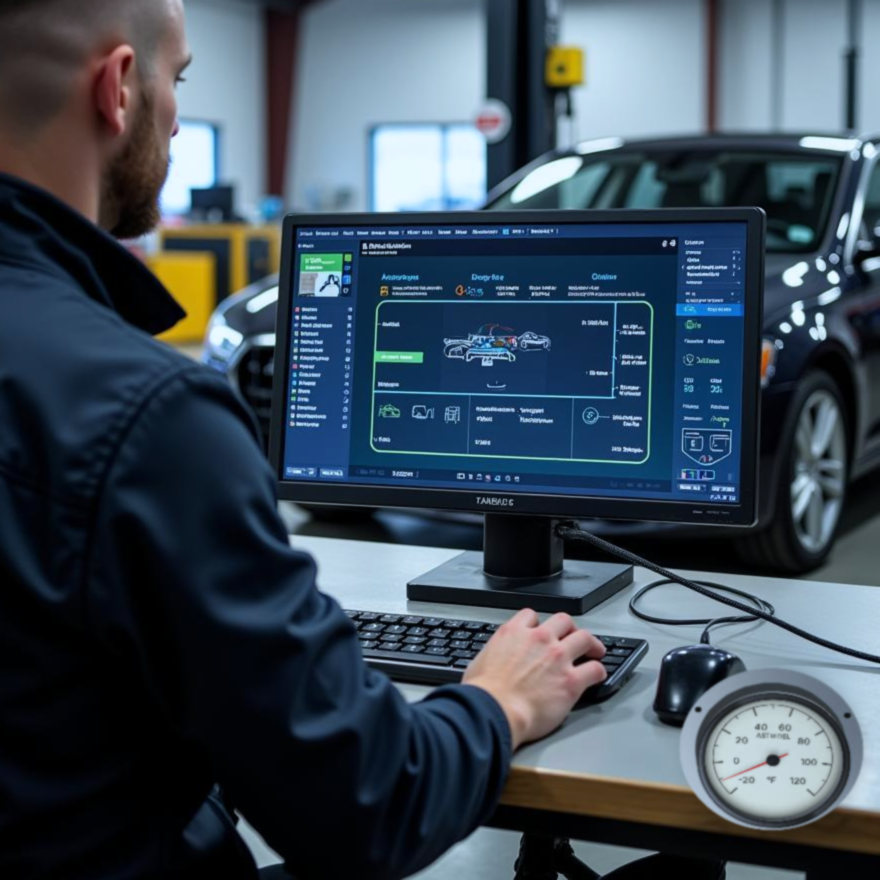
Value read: -10°F
